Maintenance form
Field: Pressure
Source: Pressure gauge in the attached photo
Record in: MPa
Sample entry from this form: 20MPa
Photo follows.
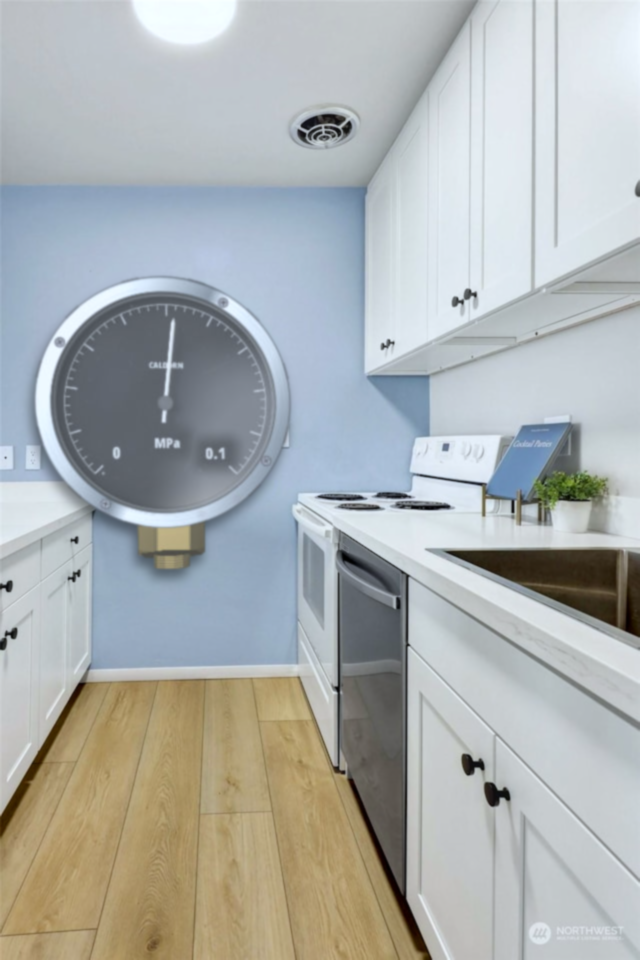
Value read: 0.052MPa
